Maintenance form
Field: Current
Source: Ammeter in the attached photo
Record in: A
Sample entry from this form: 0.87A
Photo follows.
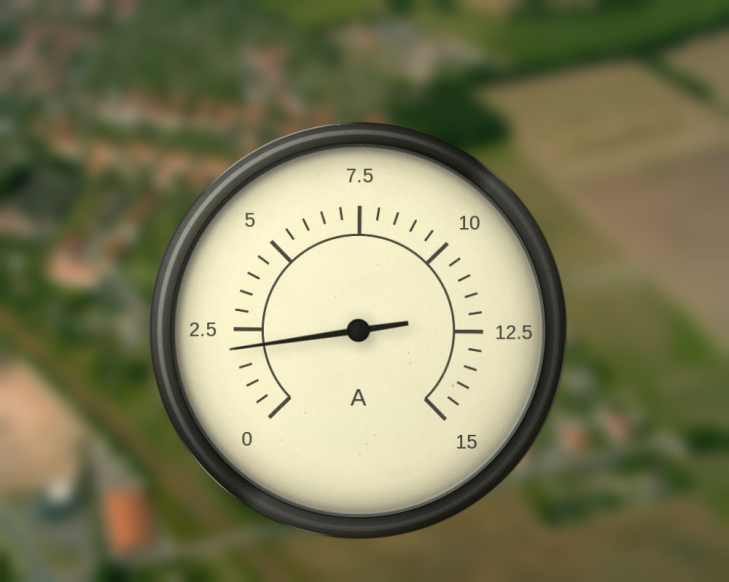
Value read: 2A
